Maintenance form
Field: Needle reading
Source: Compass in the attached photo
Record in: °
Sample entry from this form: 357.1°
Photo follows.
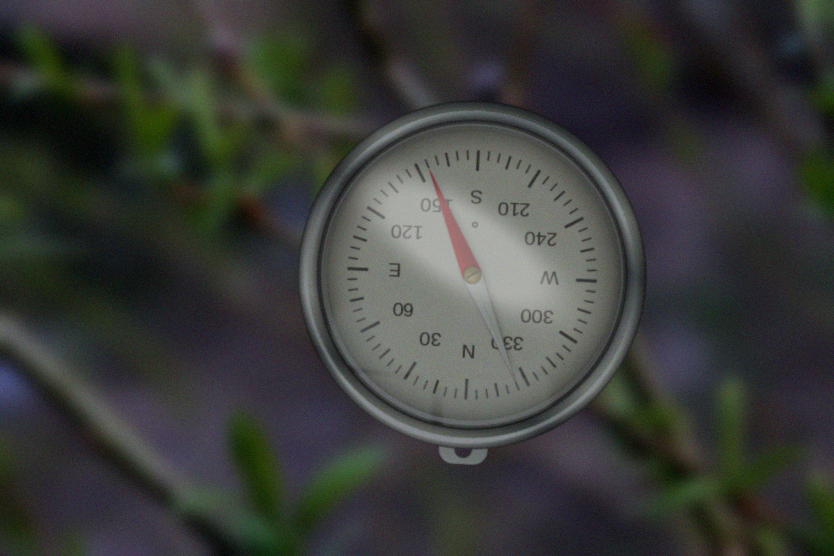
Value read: 155°
